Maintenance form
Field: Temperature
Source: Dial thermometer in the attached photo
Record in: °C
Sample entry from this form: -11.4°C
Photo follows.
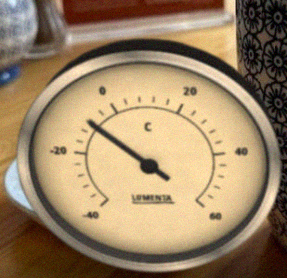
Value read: -8°C
